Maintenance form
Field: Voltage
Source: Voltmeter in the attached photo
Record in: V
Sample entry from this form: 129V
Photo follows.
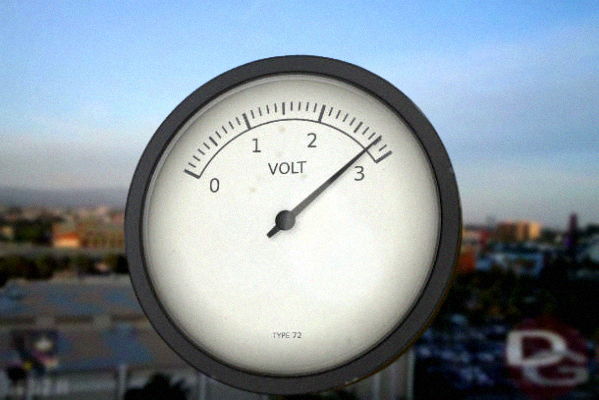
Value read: 2.8V
